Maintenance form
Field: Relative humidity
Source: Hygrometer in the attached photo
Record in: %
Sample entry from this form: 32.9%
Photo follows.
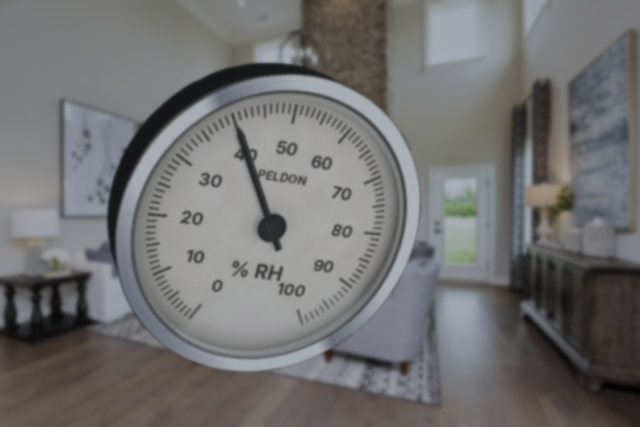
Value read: 40%
